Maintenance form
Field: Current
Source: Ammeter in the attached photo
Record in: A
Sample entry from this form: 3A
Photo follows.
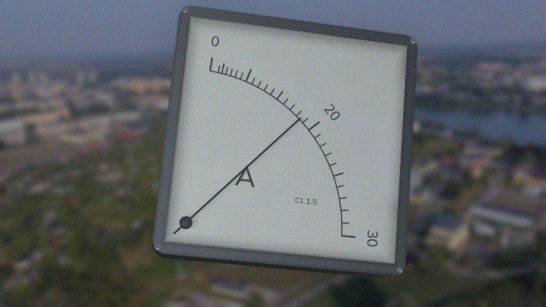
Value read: 18.5A
